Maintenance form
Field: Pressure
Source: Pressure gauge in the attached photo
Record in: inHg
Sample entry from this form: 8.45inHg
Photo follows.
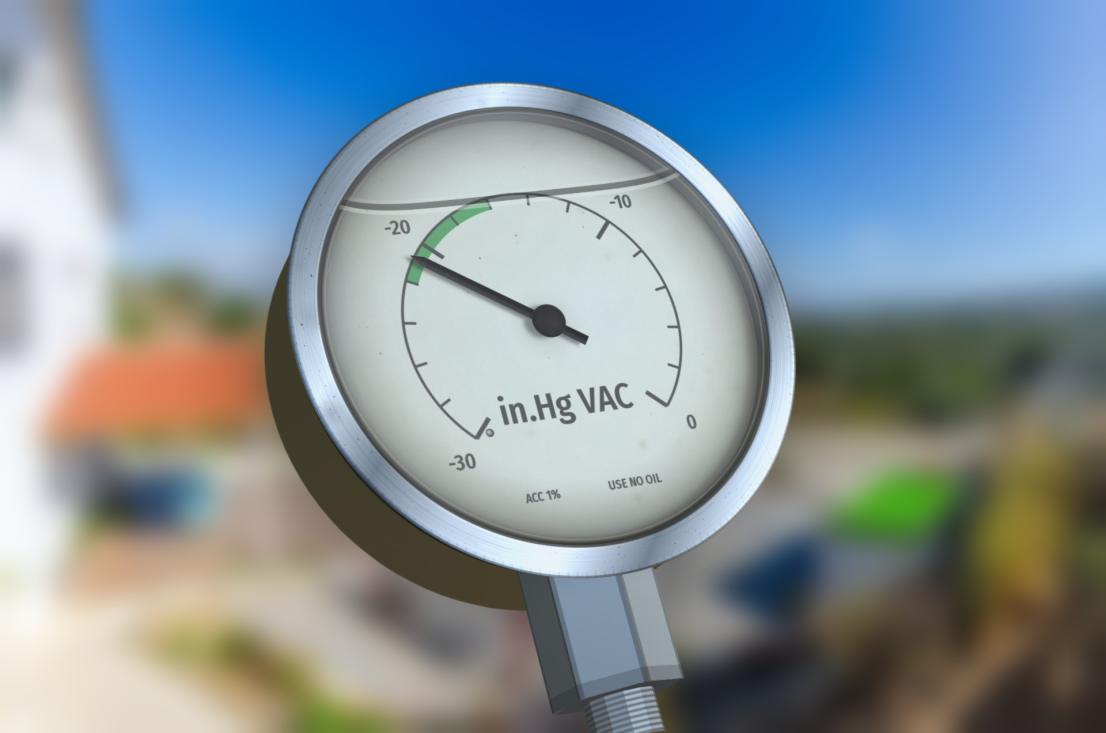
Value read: -21inHg
